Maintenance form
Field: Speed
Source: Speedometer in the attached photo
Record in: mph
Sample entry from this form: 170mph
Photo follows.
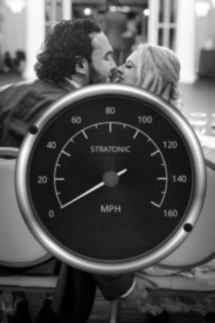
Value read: 0mph
